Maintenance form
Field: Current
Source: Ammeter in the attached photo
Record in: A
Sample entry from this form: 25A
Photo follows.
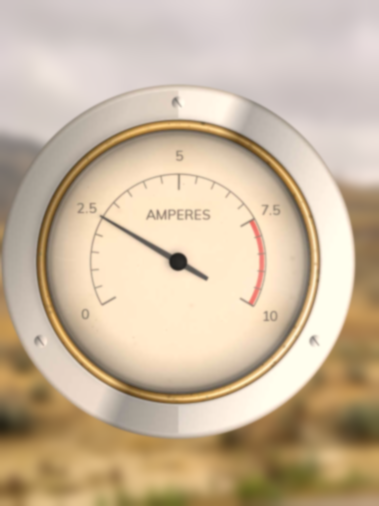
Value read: 2.5A
